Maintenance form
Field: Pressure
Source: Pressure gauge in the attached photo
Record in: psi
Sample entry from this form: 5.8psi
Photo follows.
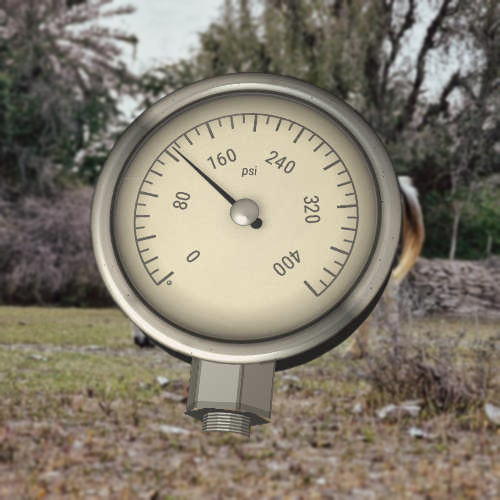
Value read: 125psi
